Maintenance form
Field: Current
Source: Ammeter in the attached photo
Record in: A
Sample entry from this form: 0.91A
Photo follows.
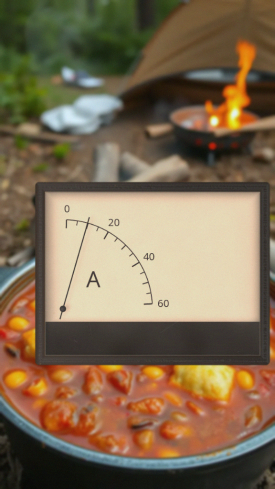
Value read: 10A
